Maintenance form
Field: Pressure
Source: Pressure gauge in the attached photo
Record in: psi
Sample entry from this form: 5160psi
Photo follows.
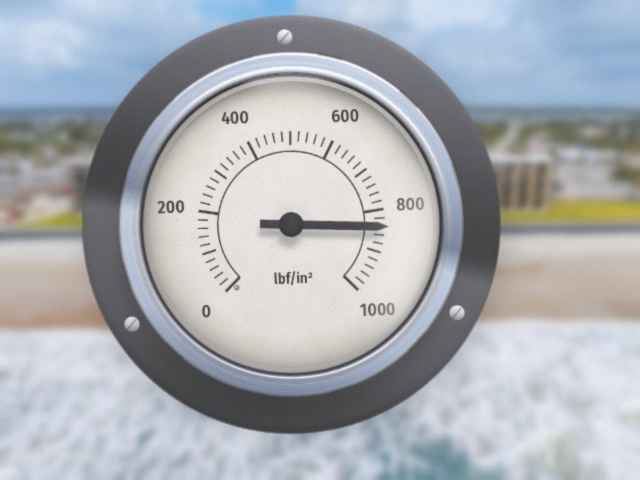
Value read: 840psi
